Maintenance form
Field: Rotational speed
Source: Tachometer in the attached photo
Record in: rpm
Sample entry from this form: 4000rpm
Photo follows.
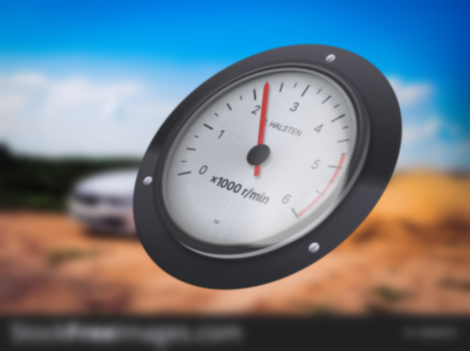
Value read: 2250rpm
